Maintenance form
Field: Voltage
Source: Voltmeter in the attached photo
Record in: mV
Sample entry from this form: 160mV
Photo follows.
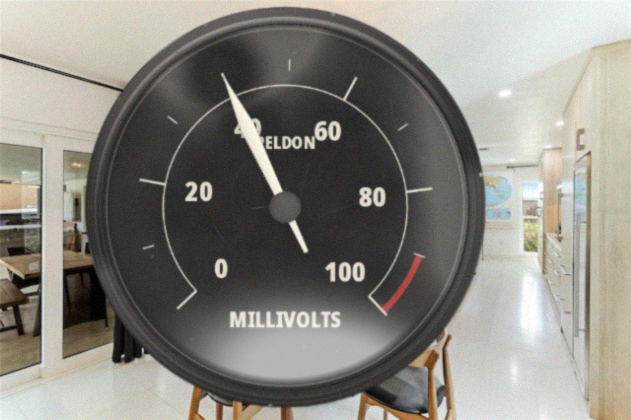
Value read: 40mV
